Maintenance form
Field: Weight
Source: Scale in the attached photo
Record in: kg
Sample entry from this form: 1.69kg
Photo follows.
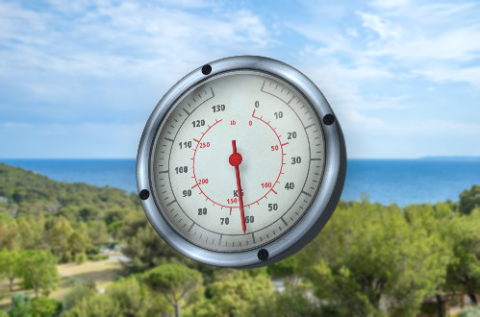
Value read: 62kg
